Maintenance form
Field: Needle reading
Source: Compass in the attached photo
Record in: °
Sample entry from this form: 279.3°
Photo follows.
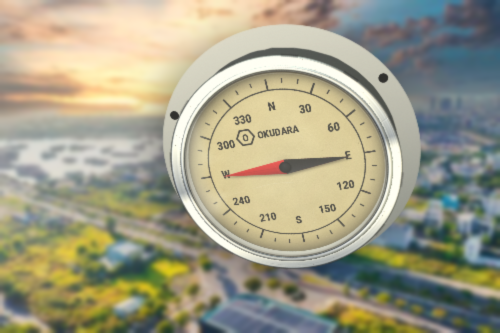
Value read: 270°
